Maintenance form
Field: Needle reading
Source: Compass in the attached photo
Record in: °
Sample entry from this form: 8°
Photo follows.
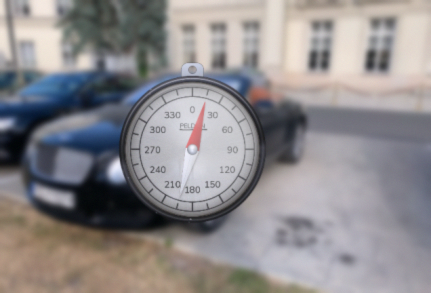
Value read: 15°
